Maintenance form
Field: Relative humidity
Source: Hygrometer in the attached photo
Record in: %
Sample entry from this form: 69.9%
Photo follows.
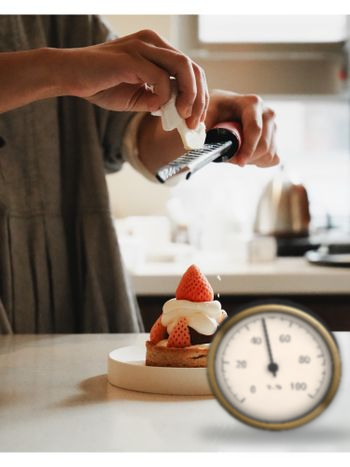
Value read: 48%
